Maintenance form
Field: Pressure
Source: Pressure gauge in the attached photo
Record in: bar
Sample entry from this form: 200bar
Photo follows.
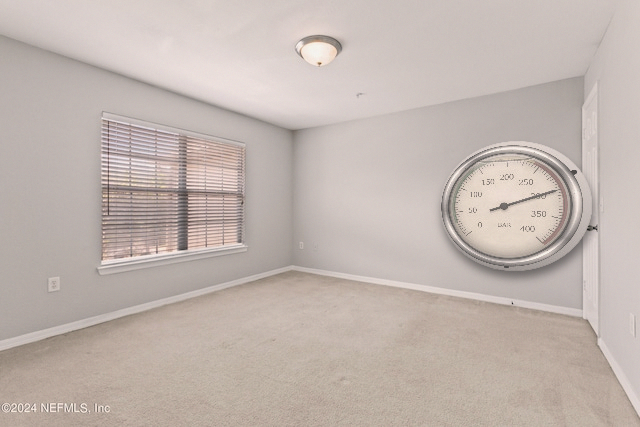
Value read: 300bar
